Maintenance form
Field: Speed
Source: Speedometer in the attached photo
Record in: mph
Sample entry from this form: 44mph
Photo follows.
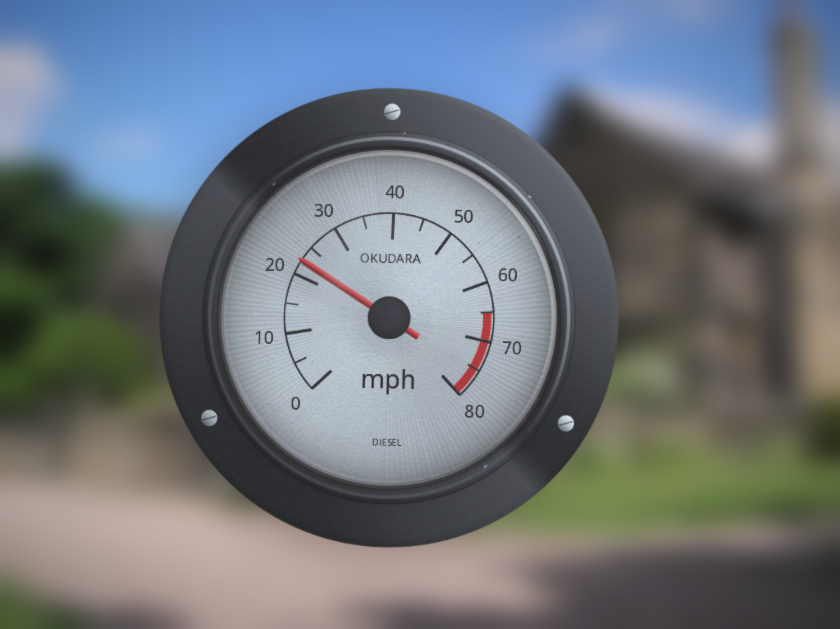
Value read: 22.5mph
